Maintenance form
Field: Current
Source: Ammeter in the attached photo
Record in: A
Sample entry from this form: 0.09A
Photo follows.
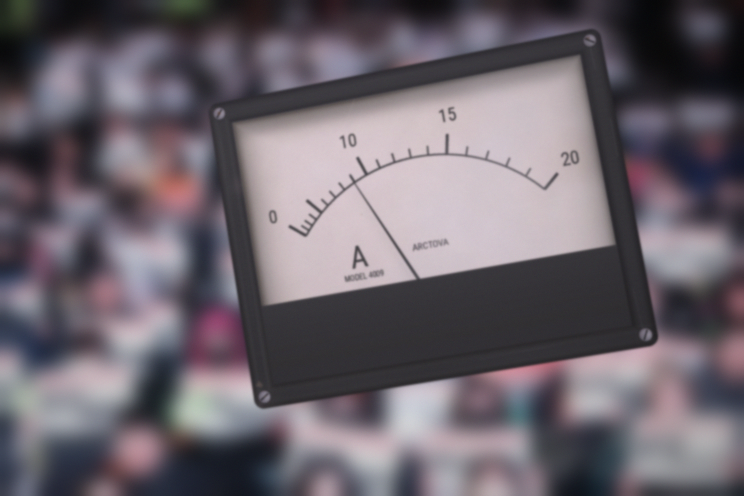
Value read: 9A
